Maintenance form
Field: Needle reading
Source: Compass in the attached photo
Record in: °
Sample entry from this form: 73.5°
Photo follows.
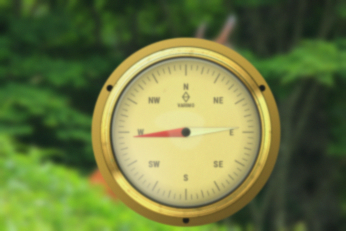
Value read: 265°
